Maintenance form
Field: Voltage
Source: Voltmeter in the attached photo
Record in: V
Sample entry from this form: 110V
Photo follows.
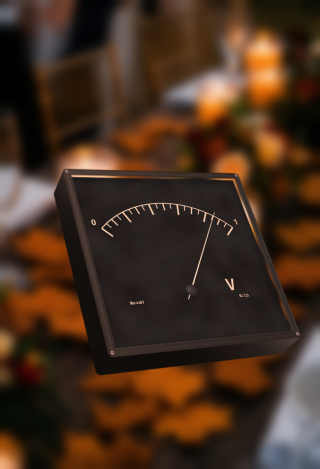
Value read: 0.85V
